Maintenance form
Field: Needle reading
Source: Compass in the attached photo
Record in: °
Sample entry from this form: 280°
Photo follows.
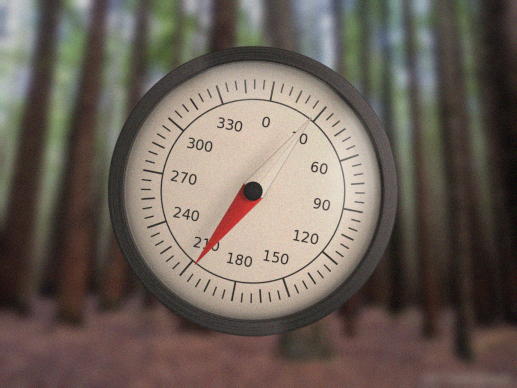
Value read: 207.5°
